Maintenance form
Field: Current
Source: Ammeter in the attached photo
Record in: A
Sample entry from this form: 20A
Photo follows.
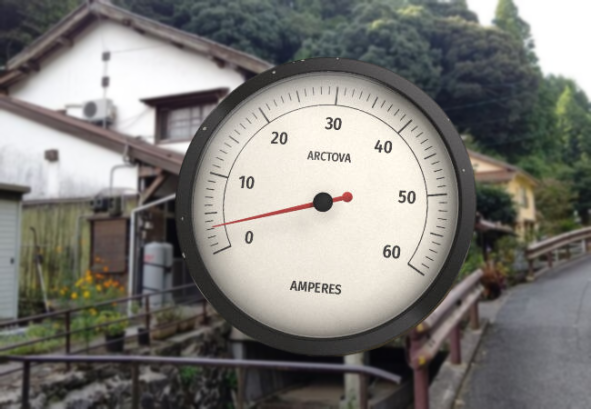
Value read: 3A
